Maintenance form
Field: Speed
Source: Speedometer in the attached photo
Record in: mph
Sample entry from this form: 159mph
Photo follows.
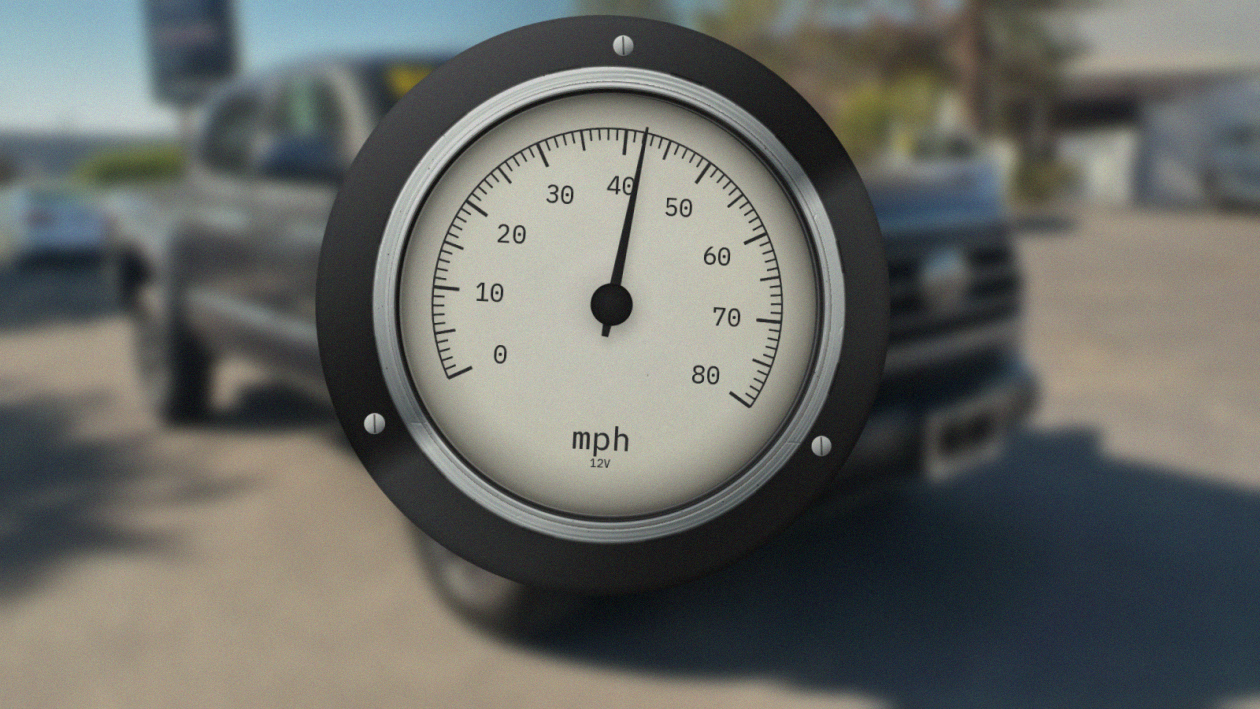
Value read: 42mph
